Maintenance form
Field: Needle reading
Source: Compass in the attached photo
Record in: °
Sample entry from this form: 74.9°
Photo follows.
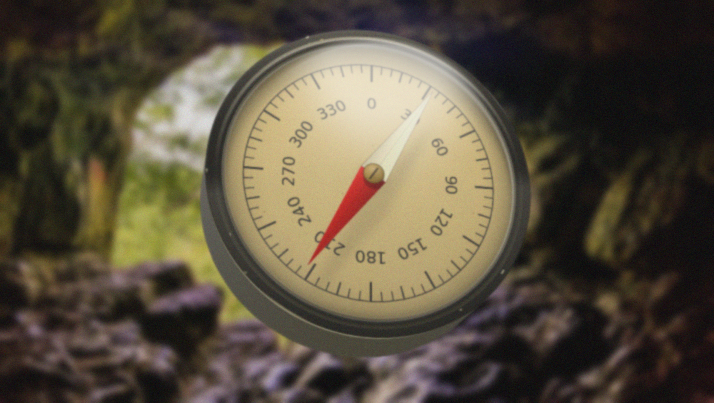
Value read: 212.5°
